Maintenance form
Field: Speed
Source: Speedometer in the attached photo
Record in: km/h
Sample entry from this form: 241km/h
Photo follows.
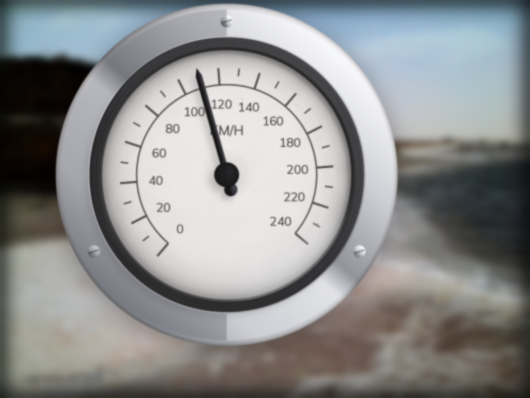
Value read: 110km/h
